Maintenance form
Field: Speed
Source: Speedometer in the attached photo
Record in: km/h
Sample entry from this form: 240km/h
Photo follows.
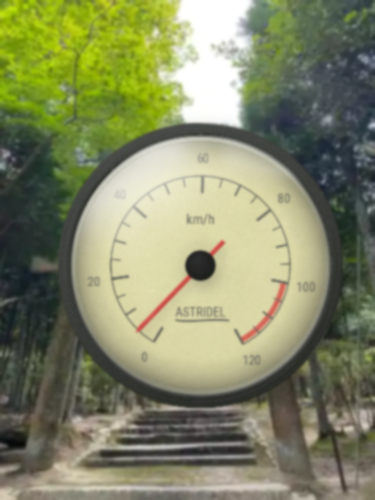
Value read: 5km/h
